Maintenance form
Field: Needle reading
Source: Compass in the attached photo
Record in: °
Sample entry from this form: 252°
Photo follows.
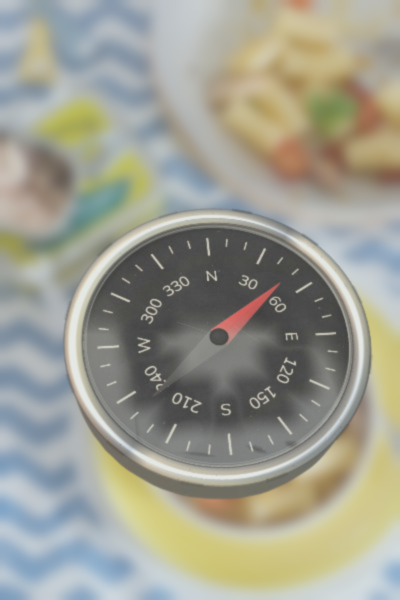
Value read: 50°
